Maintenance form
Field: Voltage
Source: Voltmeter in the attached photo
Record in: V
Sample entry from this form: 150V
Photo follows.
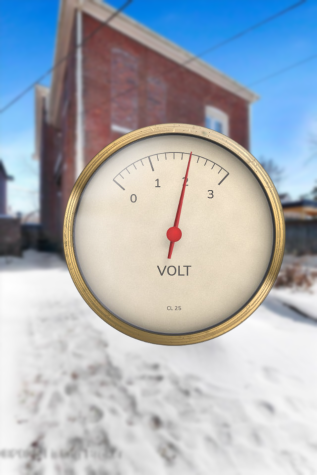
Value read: 2V
